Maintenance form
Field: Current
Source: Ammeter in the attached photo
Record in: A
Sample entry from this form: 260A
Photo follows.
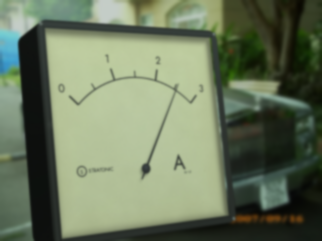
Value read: 2.5A
